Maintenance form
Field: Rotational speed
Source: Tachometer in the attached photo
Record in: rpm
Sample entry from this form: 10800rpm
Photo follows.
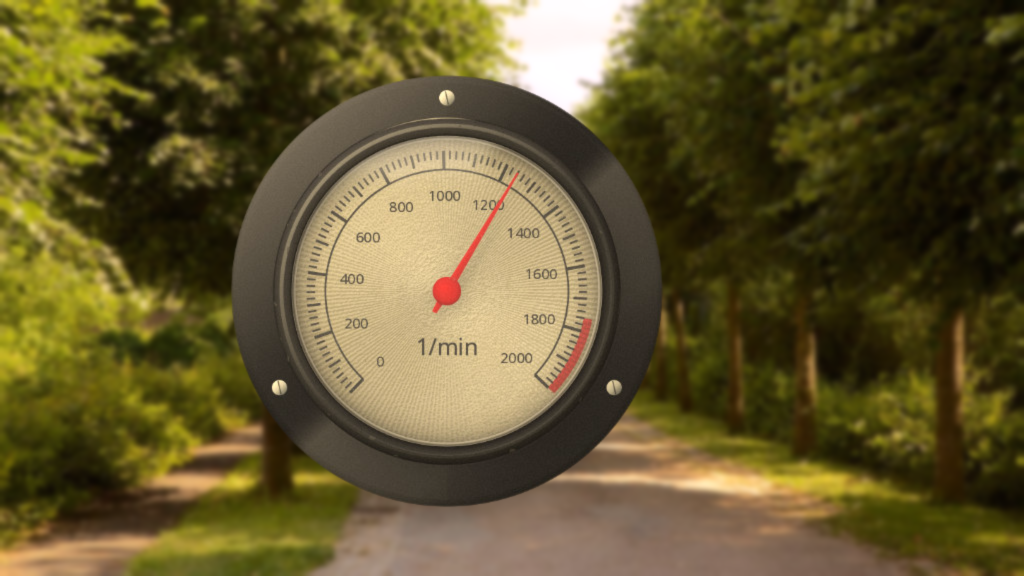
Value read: 1240rpm
